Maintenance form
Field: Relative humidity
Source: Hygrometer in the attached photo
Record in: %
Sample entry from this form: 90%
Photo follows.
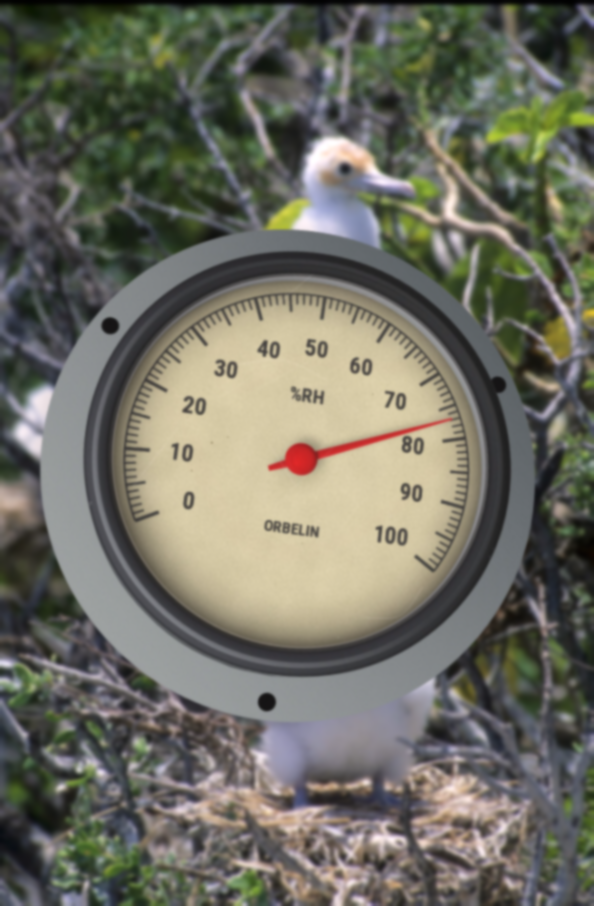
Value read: 77%
